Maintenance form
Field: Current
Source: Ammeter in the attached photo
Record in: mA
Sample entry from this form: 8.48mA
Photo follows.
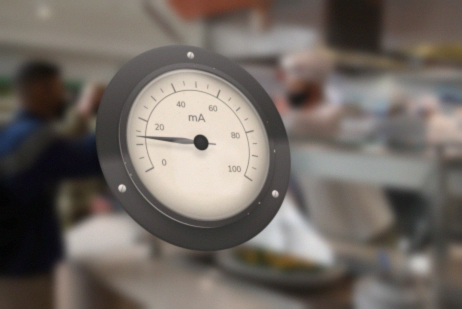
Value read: 12.5mA
